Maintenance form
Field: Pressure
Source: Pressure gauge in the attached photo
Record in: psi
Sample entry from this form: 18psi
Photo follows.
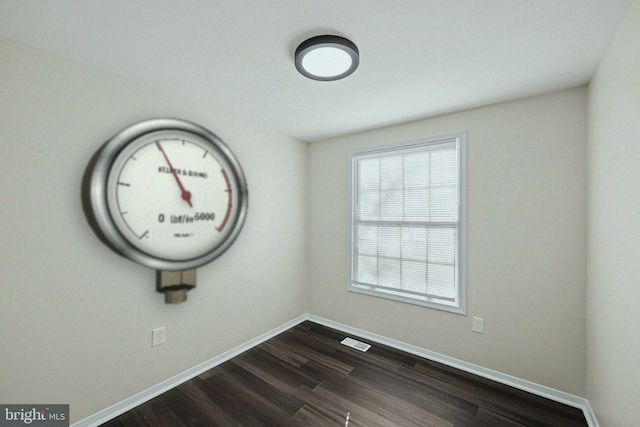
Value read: 2000psi
